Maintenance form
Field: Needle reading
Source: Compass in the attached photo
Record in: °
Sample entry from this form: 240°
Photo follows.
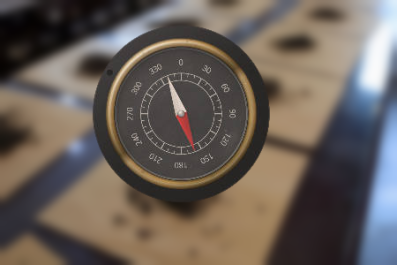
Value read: 160°
